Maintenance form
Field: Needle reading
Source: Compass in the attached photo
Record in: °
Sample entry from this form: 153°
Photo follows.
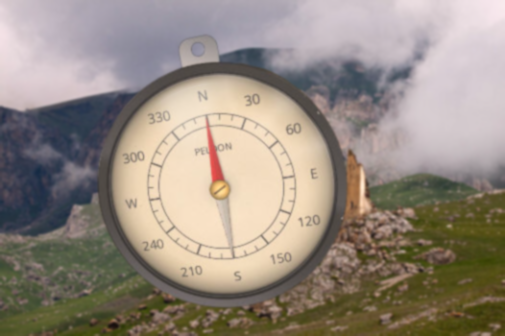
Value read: 0°
